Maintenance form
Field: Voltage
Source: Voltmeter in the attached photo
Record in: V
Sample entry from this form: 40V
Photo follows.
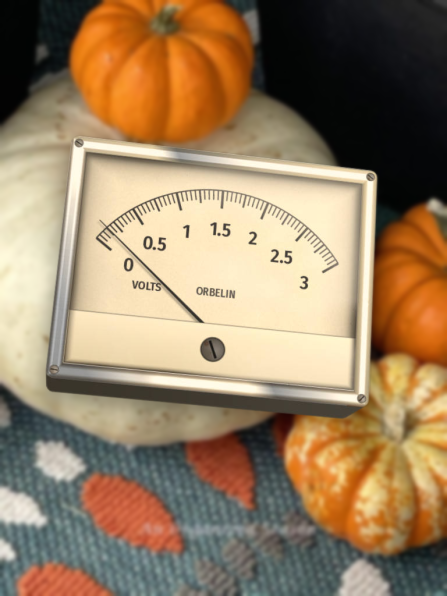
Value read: 0.15V
